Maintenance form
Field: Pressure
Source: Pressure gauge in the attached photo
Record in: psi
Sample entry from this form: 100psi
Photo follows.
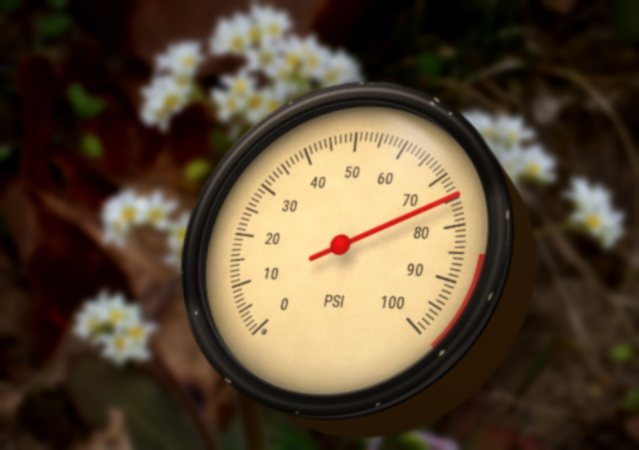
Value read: 75psi
